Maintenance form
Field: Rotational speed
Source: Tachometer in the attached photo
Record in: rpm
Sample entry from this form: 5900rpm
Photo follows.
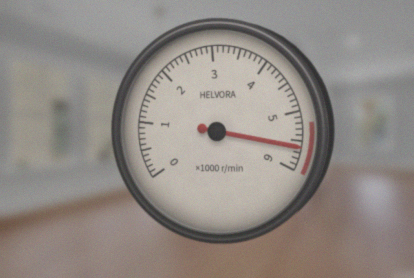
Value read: 5600rpm
